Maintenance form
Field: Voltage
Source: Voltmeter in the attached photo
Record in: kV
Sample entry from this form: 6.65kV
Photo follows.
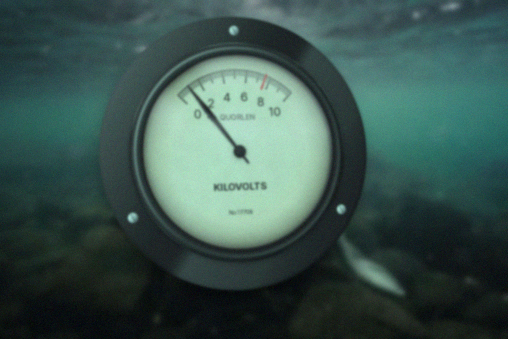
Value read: 1kV
